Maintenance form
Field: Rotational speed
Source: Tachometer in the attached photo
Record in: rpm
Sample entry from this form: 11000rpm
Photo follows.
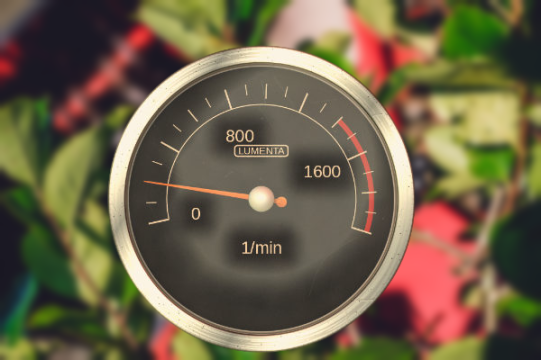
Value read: 200rpm
